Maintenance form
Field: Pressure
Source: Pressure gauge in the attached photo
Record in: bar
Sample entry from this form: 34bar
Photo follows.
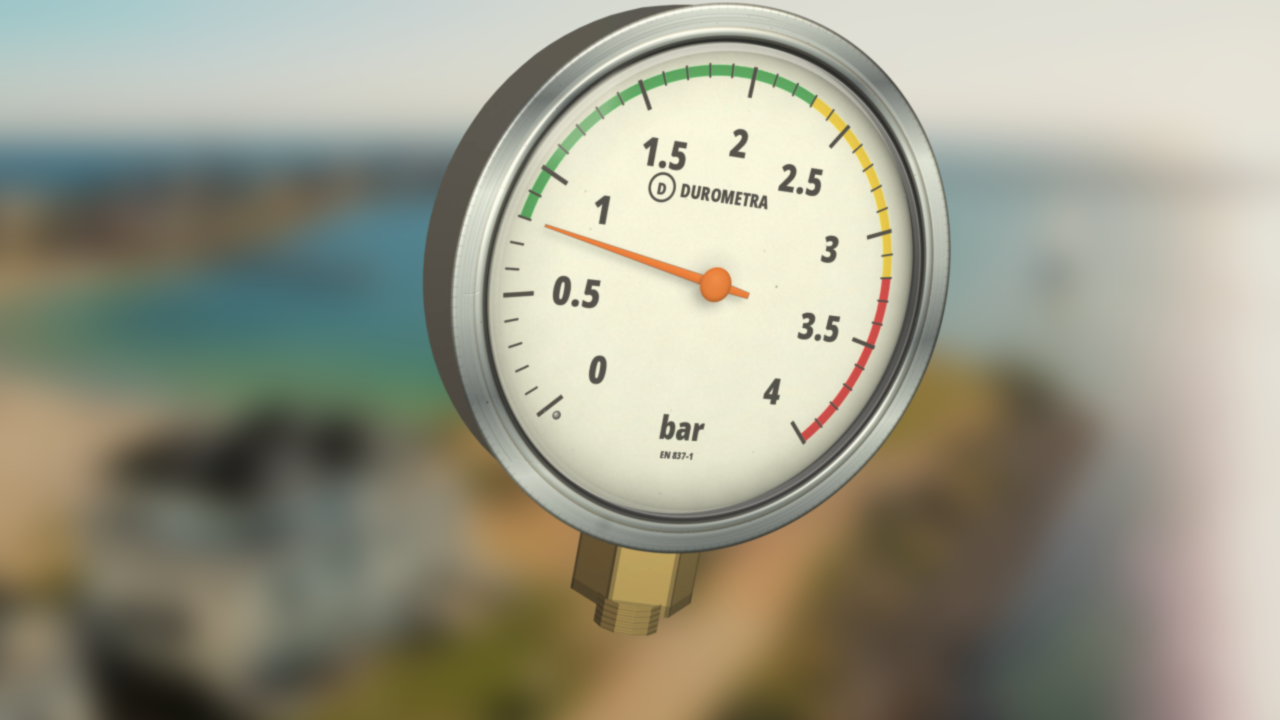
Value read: 0.8bar
